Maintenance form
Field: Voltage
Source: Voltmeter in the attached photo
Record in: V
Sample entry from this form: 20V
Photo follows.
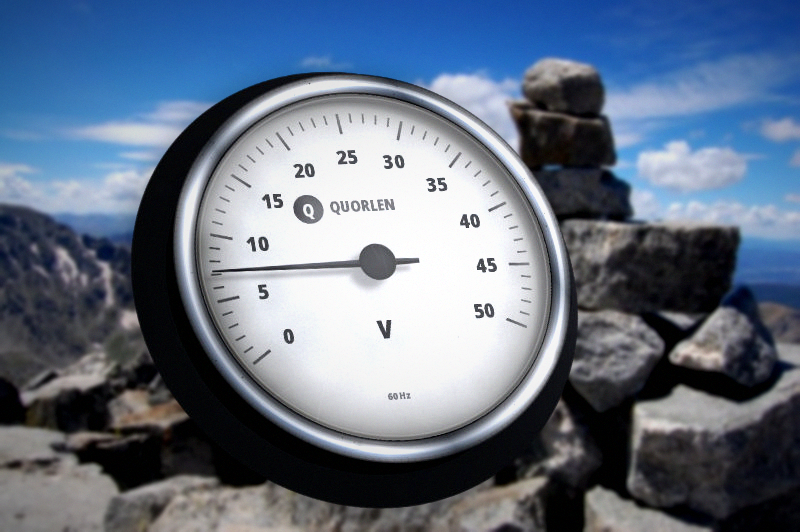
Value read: 7V
